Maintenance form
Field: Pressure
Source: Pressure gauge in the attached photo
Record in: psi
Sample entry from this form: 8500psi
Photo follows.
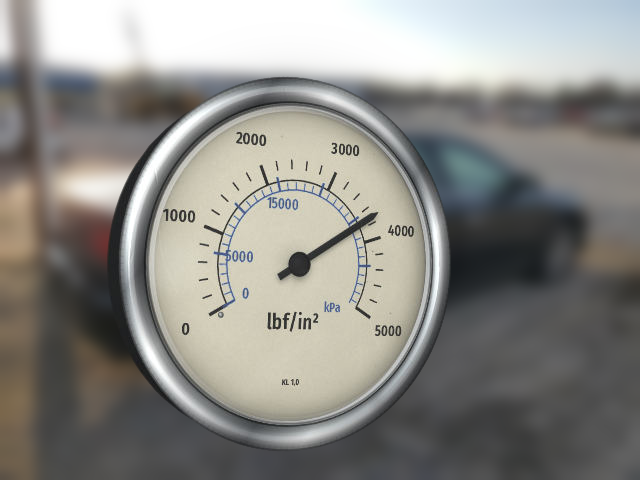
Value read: 3700psi
